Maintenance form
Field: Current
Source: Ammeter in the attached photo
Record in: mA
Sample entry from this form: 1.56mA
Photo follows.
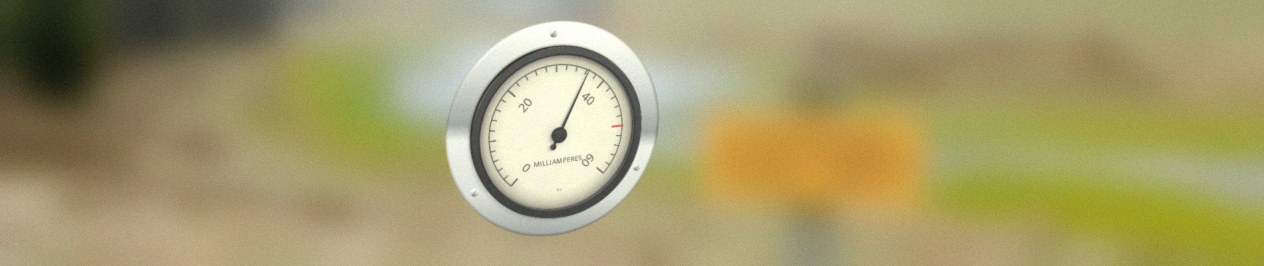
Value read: 36mA
